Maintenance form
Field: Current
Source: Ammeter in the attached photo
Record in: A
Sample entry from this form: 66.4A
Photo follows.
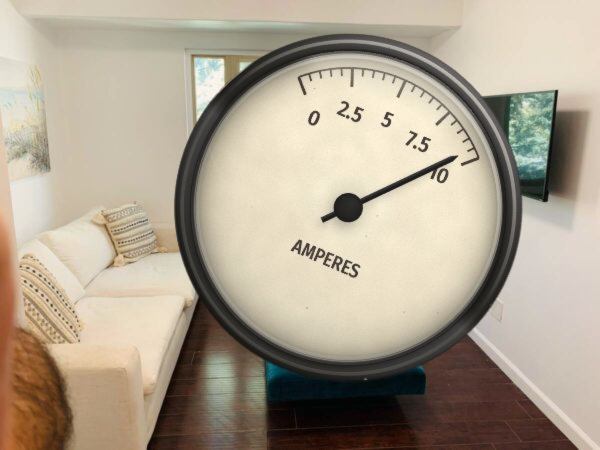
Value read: 9.5A
